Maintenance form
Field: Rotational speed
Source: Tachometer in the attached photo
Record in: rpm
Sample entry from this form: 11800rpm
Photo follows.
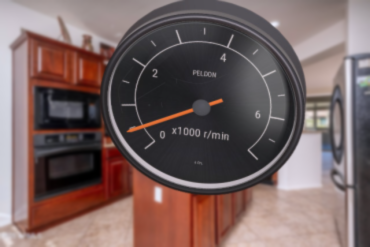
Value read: 500rpm
